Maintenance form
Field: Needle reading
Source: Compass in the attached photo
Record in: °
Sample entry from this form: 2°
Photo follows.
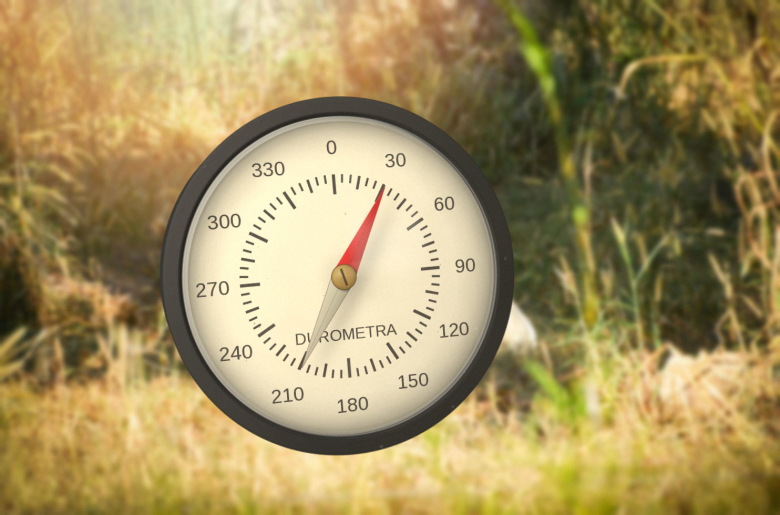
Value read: 30°
